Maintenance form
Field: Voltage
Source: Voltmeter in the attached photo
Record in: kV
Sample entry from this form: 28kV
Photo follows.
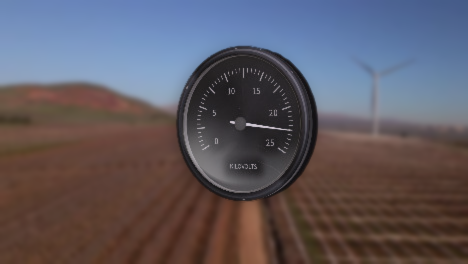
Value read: 22.5kV
